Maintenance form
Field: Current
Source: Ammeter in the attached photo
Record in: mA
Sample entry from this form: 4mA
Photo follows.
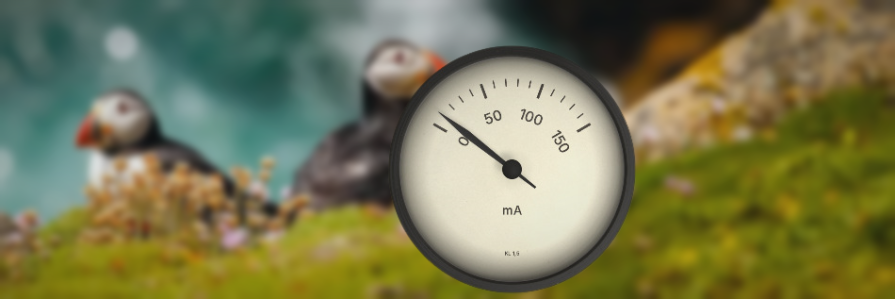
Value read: 10mA
